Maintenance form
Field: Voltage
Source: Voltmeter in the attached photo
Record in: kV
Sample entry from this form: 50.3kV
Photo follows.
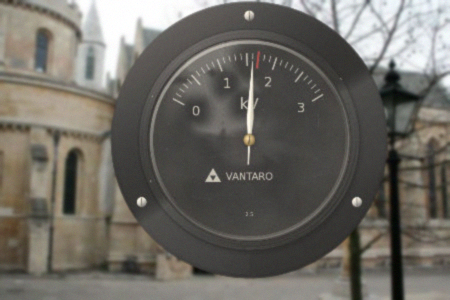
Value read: 1.6kV
